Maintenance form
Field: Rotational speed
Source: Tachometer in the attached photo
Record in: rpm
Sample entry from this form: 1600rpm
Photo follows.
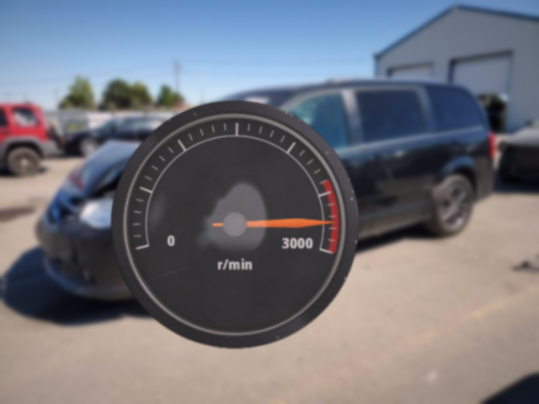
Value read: 2750rpm
